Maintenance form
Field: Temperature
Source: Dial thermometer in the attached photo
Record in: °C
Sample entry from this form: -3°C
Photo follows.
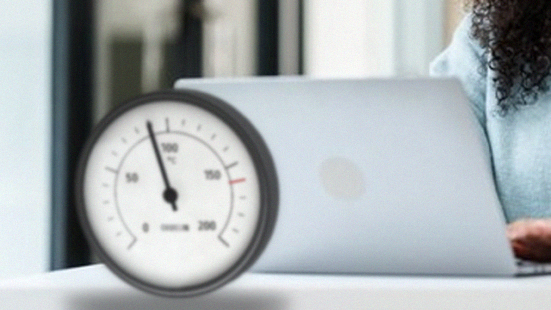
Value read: 90°C
